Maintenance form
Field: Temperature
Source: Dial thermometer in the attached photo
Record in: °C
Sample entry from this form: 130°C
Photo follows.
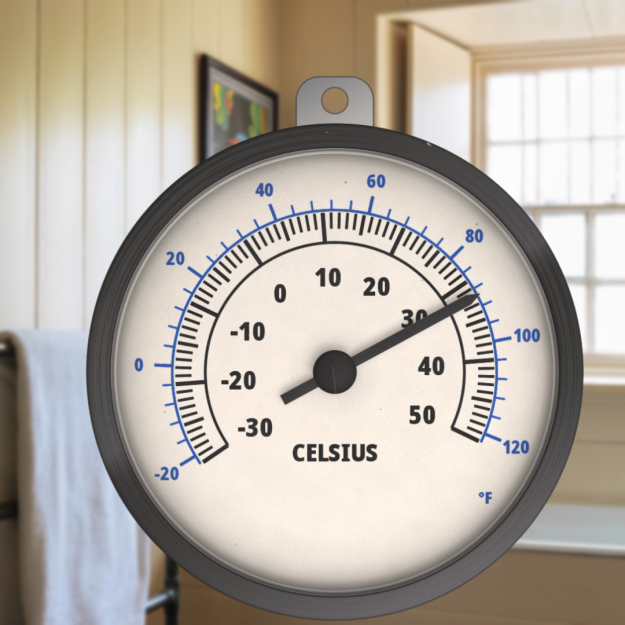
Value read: 32°C
